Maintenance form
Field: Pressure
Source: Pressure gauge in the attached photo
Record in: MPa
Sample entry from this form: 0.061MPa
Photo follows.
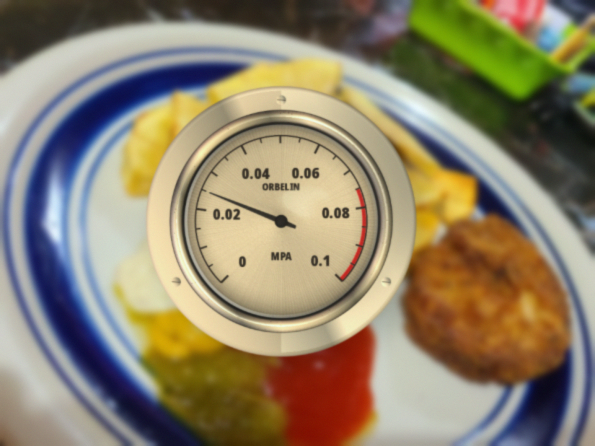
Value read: 0.025MPa
